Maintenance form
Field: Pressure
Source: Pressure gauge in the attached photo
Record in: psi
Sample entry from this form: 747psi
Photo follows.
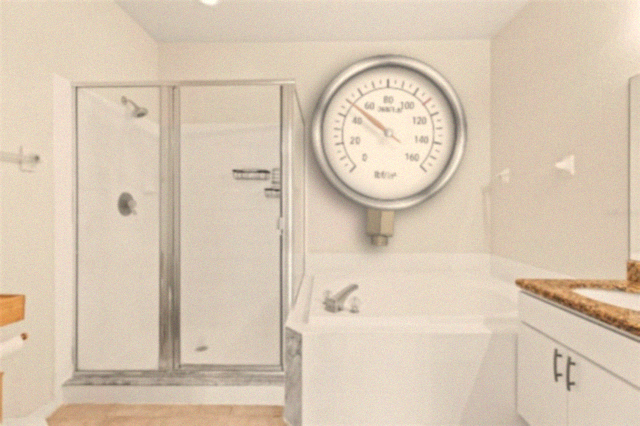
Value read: 50psi
